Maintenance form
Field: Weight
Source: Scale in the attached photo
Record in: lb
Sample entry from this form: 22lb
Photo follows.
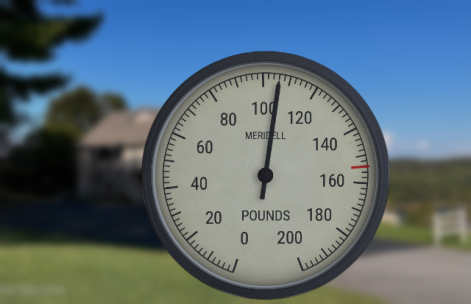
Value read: 106lb
